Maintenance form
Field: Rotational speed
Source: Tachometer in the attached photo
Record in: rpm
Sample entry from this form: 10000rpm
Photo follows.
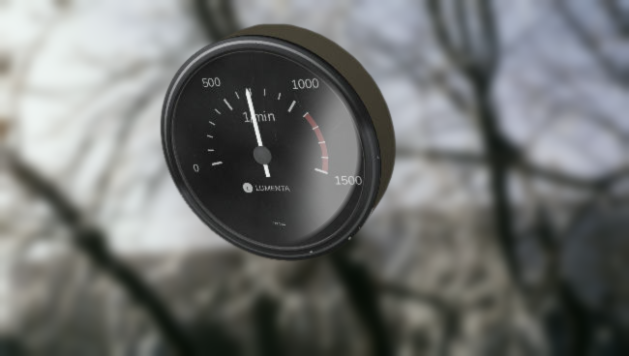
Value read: 700rpm
